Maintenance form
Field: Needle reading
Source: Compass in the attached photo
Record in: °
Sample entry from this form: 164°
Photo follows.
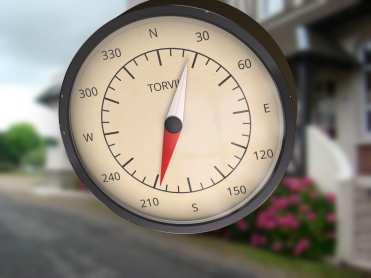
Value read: 205°
